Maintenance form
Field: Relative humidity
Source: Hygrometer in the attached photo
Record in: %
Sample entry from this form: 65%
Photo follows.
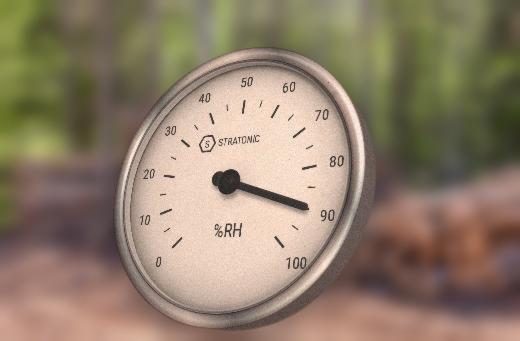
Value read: 90%
